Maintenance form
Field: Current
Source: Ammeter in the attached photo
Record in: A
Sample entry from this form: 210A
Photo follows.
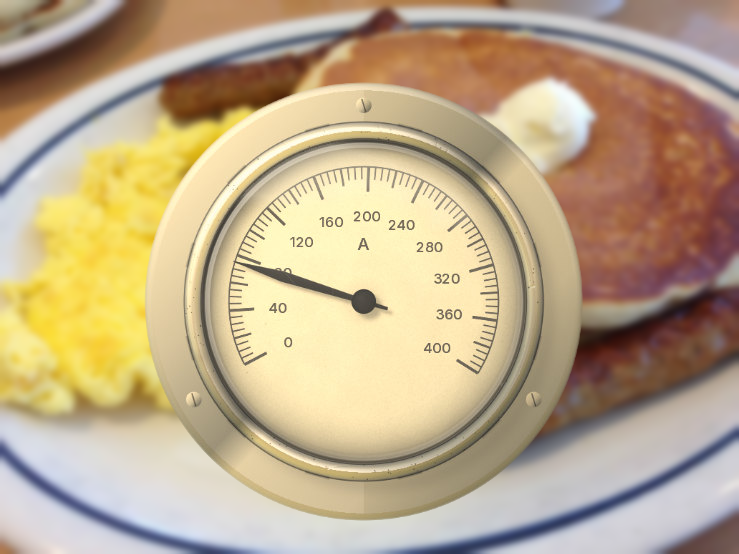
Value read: 75A
